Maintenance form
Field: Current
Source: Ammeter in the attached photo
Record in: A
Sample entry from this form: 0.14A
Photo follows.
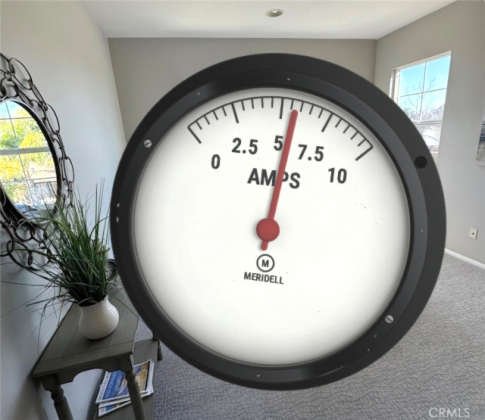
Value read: 5.75A
